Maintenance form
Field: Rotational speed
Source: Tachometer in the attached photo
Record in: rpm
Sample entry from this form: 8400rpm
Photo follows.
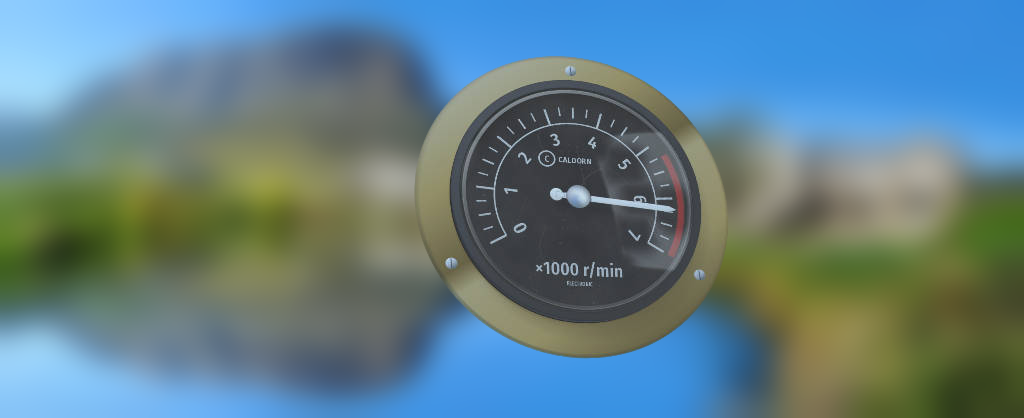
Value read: 6250rpm
